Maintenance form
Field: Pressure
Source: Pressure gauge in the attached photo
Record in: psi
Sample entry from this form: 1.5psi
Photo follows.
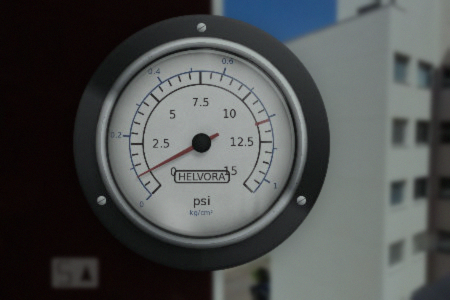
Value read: 1psi
